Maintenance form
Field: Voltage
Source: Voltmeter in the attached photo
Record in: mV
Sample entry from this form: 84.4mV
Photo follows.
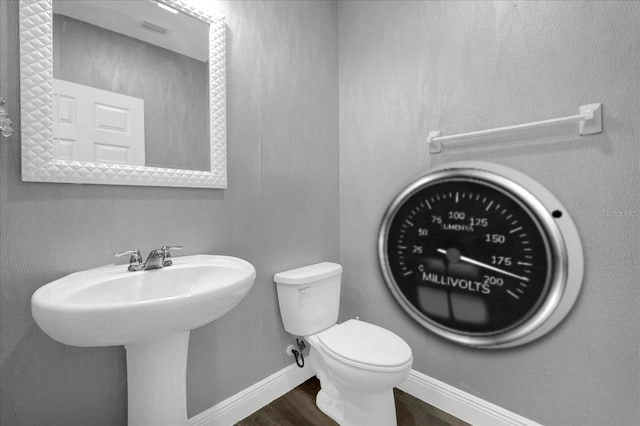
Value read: 185mV
